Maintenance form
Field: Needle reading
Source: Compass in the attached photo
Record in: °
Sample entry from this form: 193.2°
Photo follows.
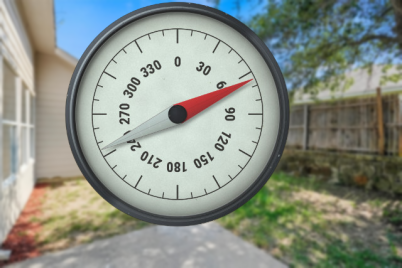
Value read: 65°
